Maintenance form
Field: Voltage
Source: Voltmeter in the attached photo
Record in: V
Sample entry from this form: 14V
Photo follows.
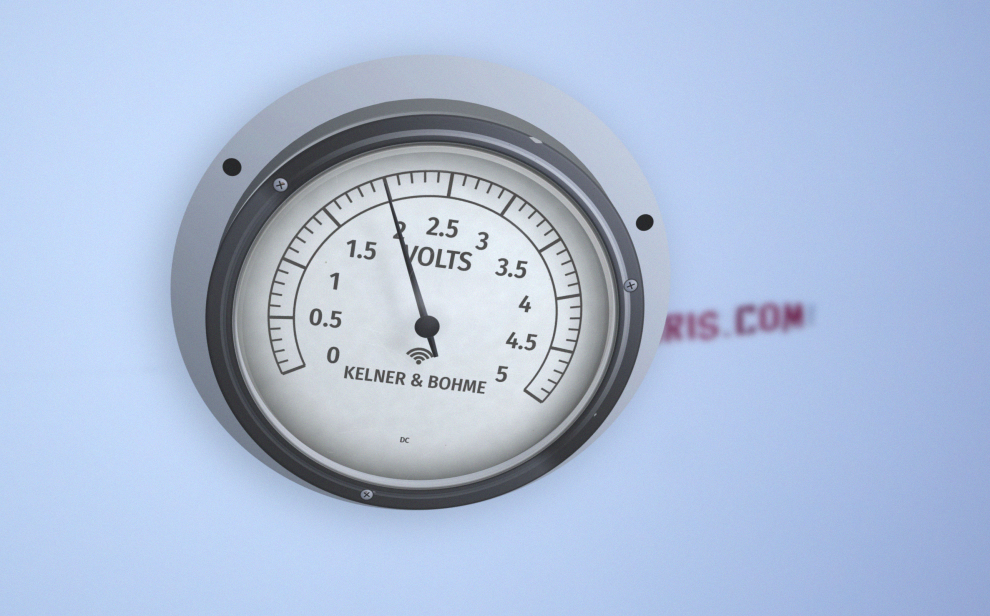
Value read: 2V
